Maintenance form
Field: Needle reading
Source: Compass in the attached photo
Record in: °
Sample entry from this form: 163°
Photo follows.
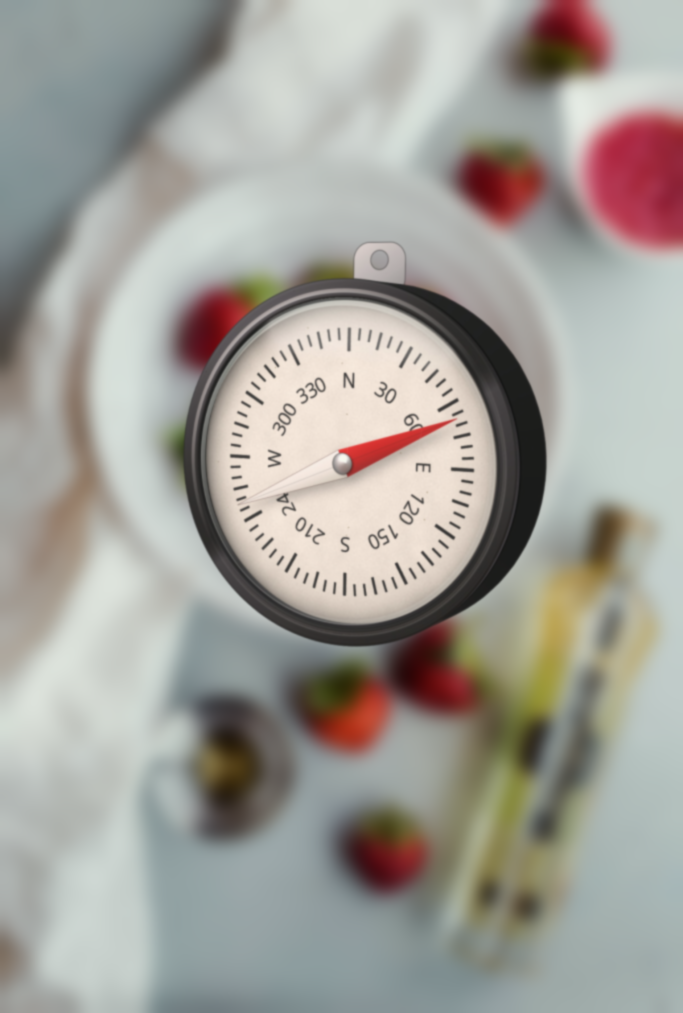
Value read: 67.5°
